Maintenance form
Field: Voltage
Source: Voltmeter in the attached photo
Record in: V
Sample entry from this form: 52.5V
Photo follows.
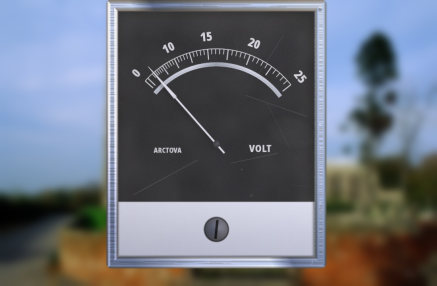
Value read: 5V
